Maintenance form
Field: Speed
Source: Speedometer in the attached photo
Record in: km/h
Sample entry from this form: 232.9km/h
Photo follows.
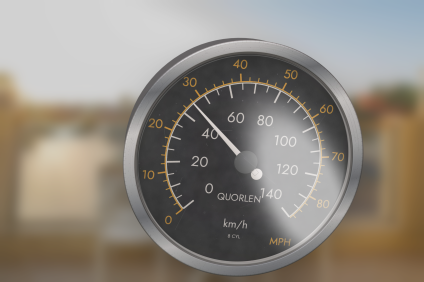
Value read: 45km/h
